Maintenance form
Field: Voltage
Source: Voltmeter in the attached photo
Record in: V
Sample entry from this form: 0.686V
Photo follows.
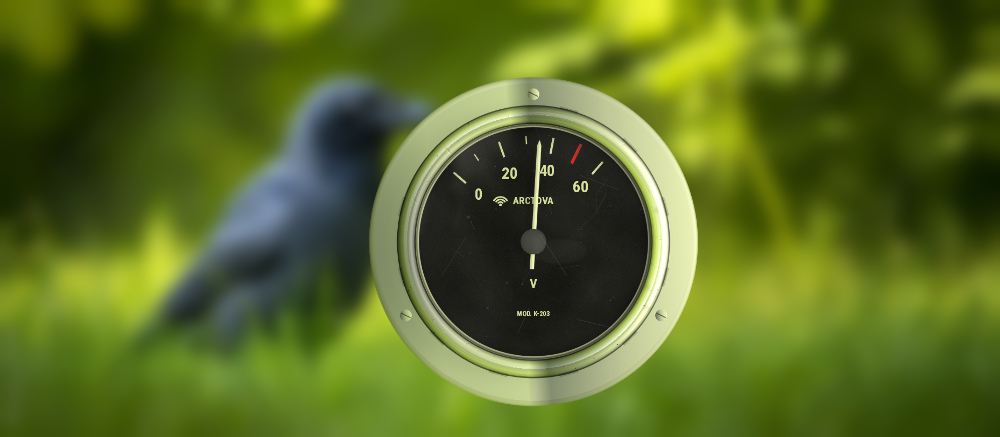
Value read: 35V
